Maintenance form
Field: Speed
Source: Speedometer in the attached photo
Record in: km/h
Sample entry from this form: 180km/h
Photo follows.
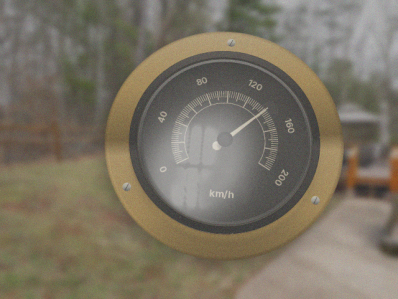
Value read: 140km/h
